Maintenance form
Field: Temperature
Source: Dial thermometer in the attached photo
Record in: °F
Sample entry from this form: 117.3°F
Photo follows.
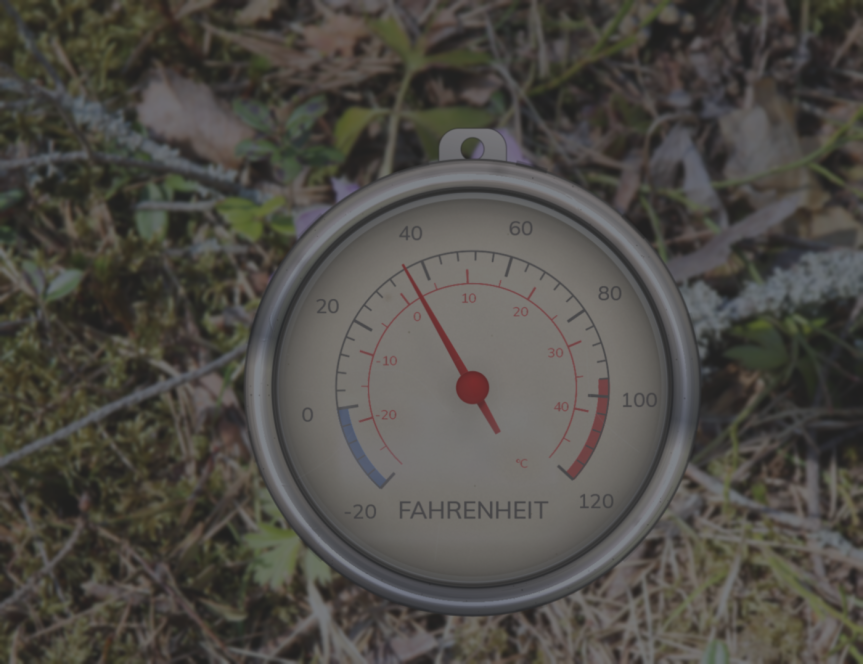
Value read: 36°F
